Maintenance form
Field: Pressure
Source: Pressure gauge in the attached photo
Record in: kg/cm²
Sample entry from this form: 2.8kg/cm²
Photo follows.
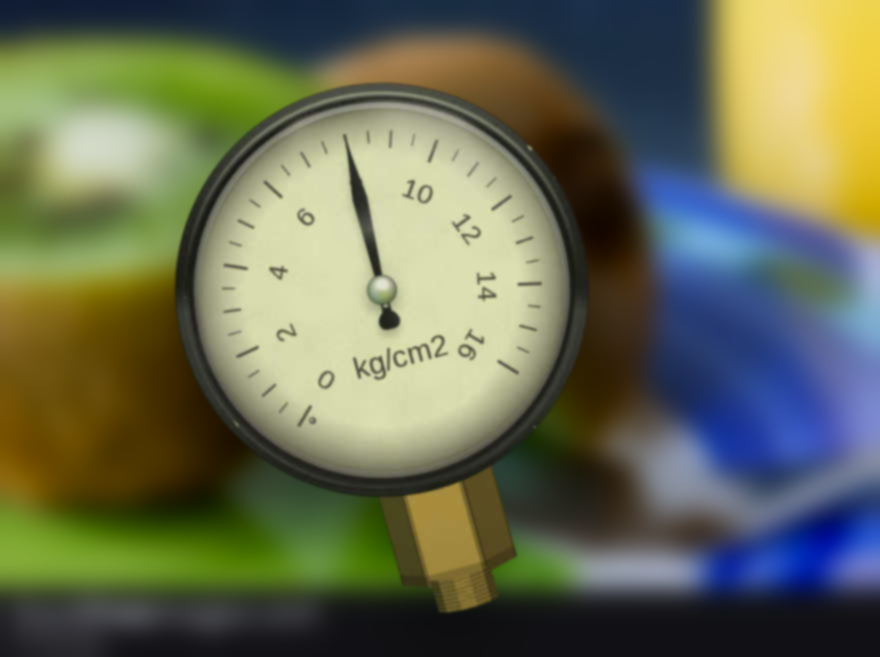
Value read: 8kg/cm²
